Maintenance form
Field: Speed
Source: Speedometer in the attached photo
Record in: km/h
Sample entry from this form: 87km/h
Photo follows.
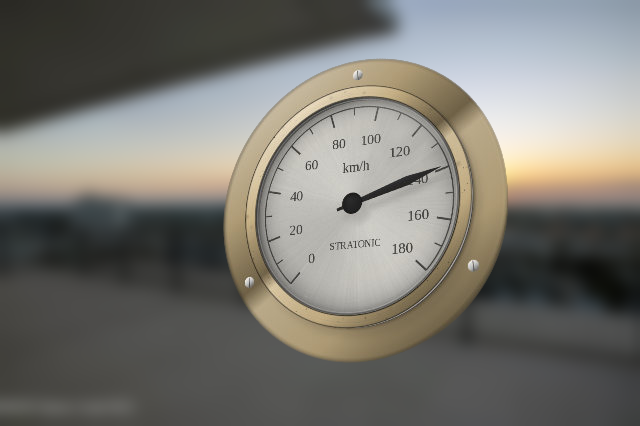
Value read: 140km/h
